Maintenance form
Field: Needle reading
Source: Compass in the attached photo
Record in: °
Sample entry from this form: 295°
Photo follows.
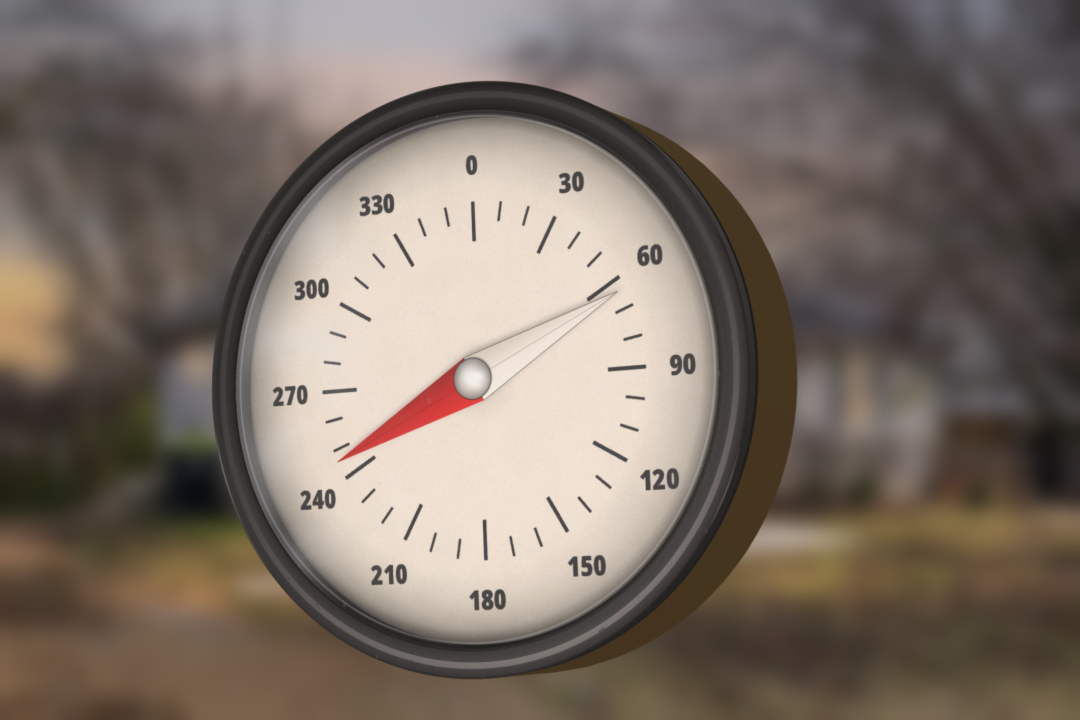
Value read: 245°
